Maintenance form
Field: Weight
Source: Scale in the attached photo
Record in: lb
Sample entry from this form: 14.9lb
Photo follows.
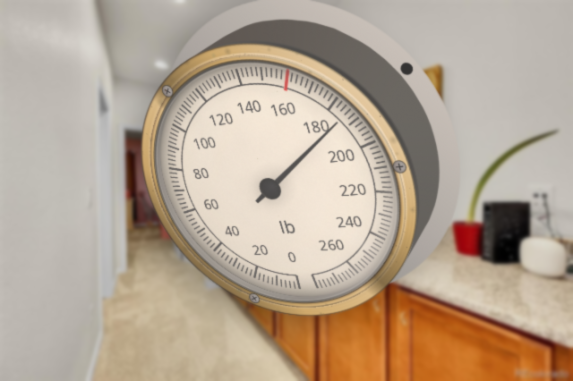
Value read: 186lb
